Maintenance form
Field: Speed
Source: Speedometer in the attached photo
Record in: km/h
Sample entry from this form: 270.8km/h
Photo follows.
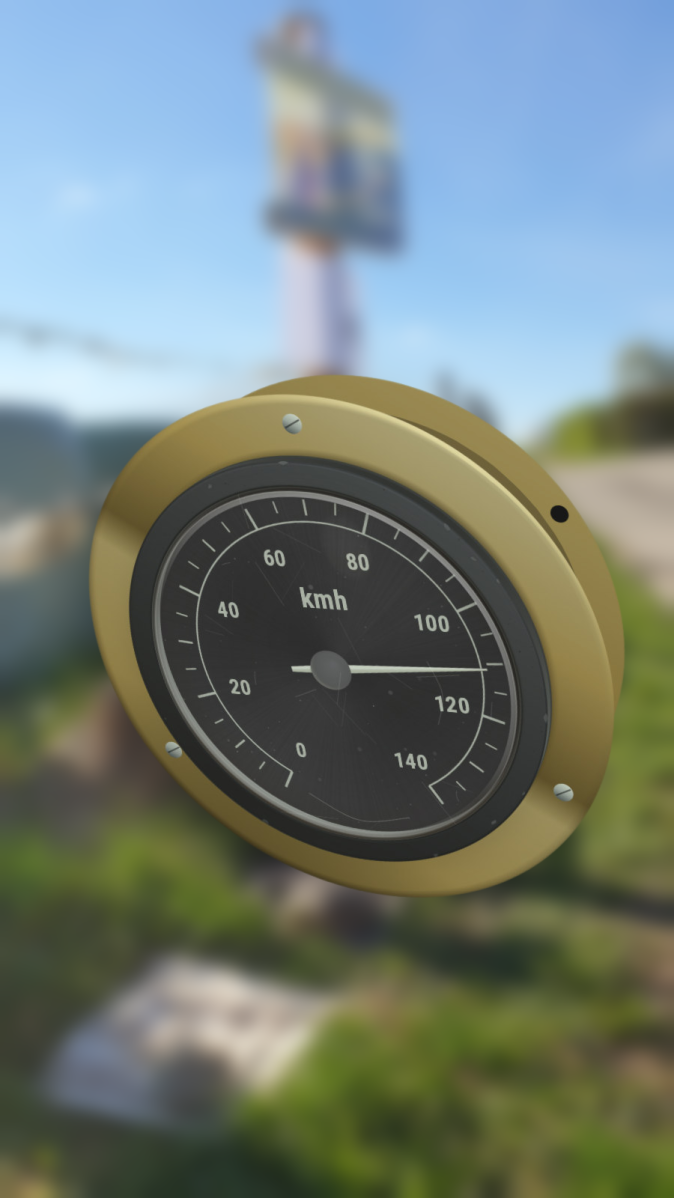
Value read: 110km/h
